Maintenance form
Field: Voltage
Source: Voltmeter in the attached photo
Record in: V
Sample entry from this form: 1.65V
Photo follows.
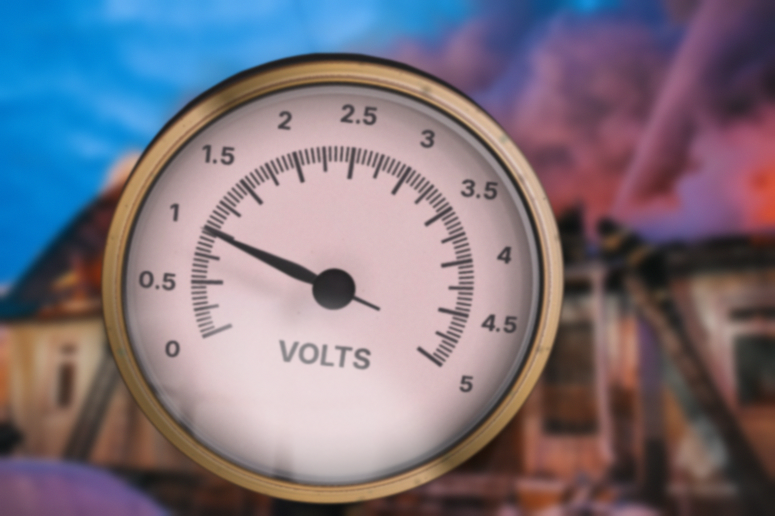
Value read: 1V
